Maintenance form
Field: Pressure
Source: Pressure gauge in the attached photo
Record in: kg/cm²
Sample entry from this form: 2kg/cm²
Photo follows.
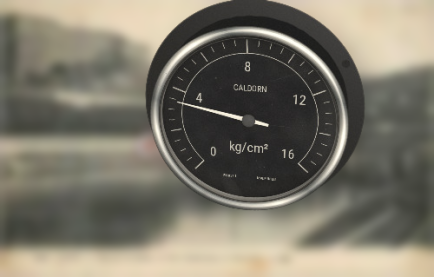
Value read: 3.5kg/cm²
